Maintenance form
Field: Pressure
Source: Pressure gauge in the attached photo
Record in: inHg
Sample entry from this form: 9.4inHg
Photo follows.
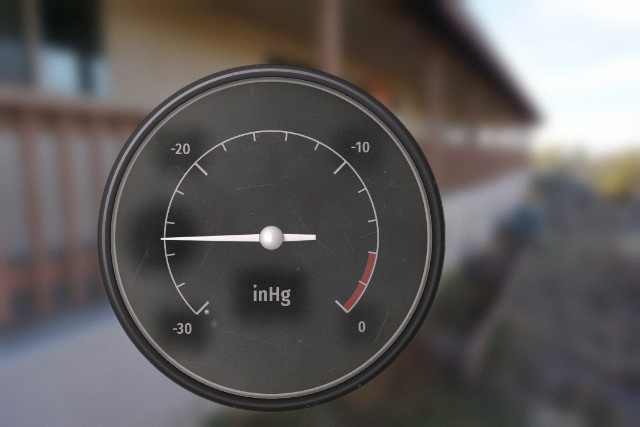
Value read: -25inHg
